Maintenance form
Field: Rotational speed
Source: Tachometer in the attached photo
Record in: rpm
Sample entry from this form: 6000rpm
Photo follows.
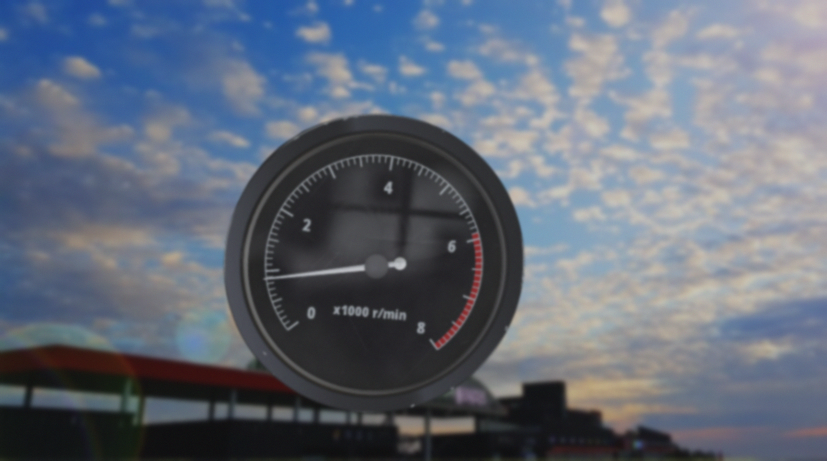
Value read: 900rpm
